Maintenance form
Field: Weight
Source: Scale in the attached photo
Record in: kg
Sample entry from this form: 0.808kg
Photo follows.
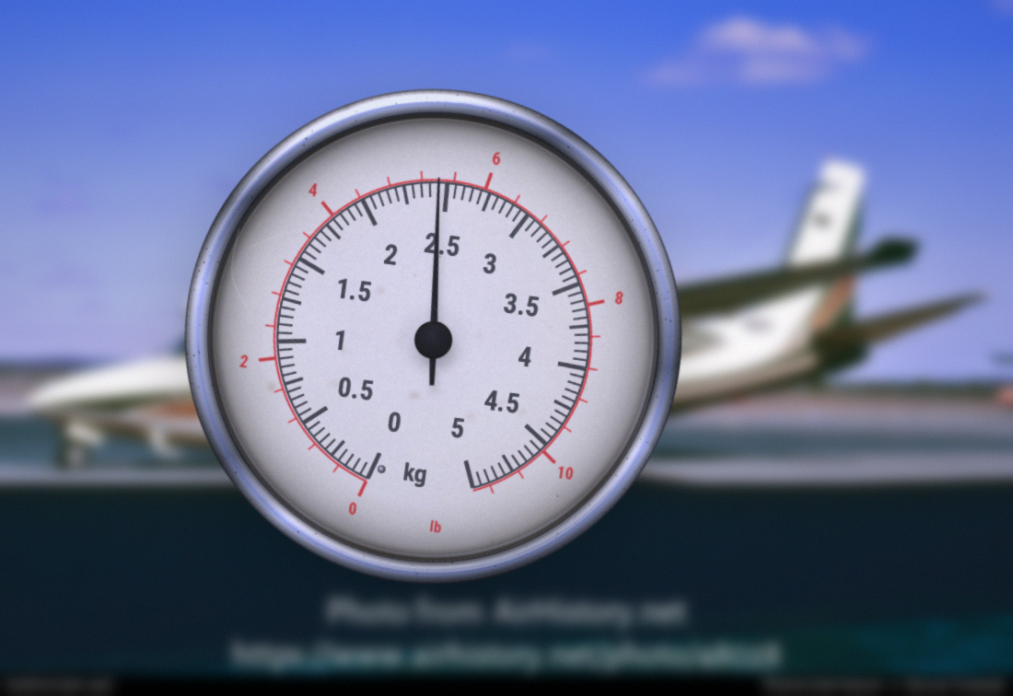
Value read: 2.45kg
